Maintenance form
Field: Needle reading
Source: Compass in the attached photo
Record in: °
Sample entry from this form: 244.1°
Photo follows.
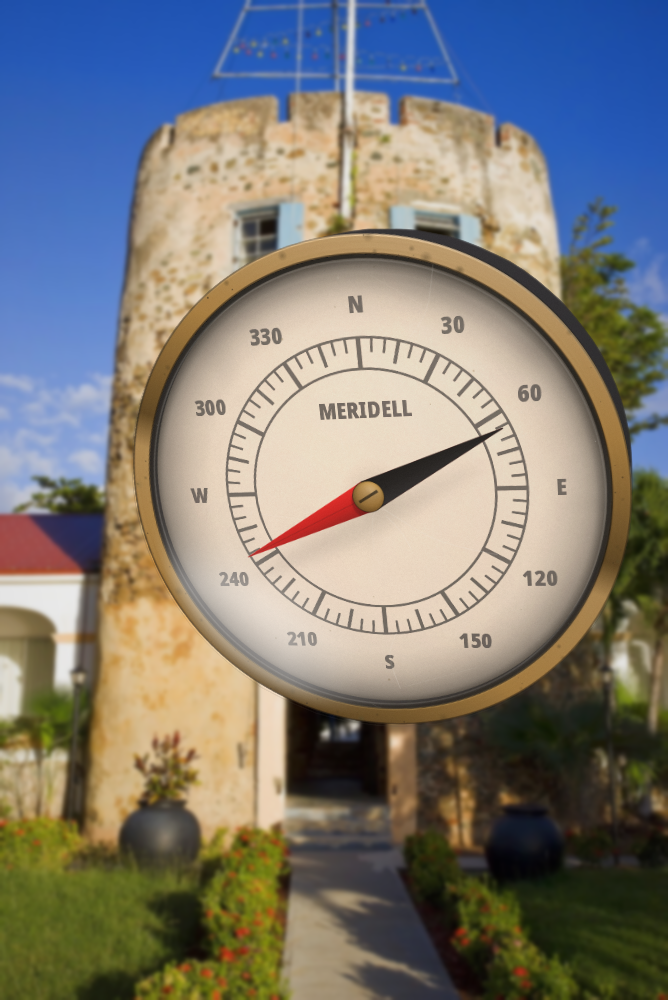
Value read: 245°
